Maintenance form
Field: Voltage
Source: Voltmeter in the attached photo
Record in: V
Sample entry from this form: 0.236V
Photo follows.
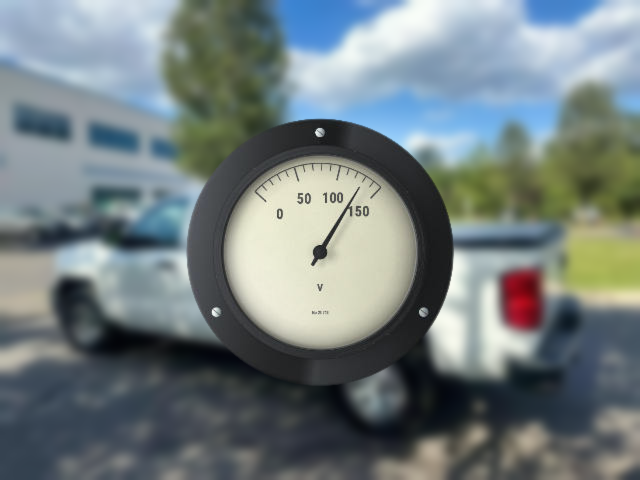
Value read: 130V
